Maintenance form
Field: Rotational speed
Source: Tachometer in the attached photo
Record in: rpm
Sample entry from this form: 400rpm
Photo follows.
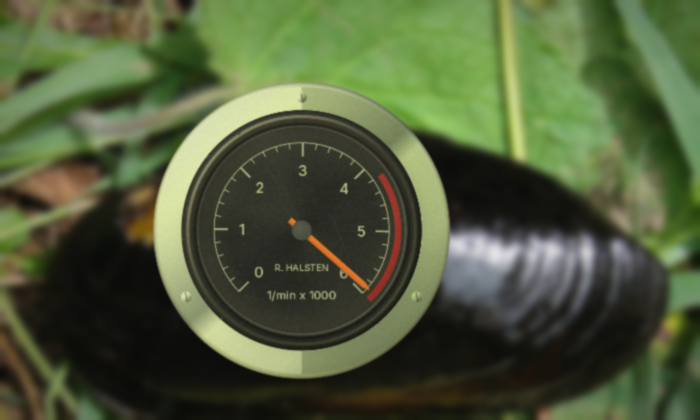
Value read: 5900rpm
